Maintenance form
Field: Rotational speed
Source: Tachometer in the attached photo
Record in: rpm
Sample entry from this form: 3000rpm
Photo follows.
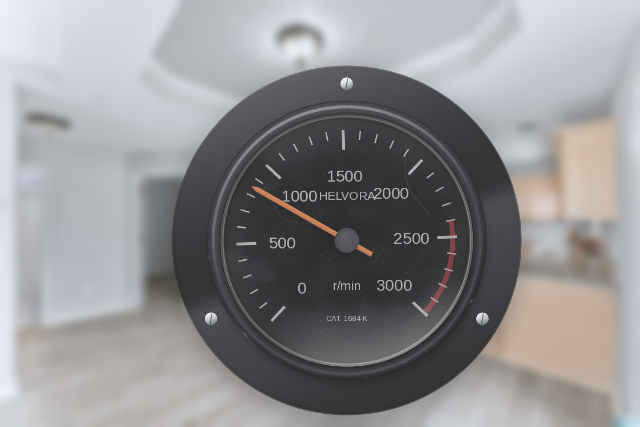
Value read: 850rpm
